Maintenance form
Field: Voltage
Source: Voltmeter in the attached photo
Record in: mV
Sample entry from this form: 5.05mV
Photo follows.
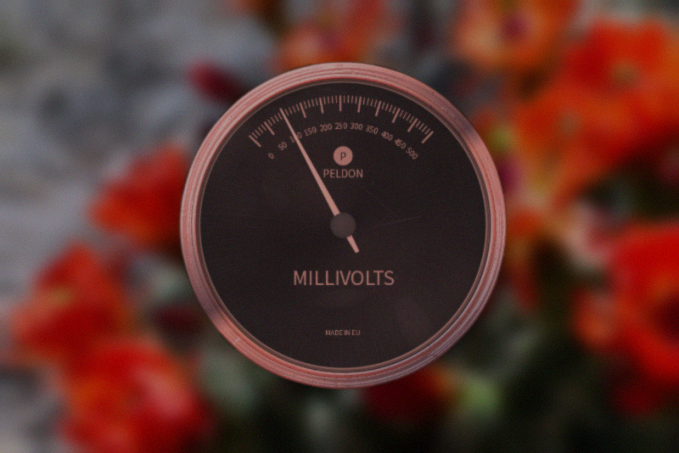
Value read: 100mV
